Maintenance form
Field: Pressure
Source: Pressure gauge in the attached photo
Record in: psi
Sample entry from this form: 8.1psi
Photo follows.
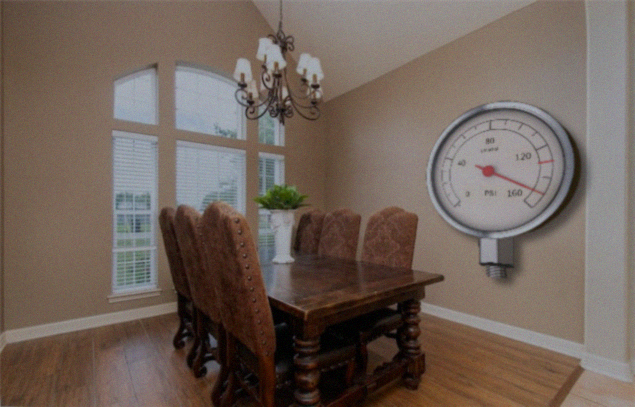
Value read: 150psi
